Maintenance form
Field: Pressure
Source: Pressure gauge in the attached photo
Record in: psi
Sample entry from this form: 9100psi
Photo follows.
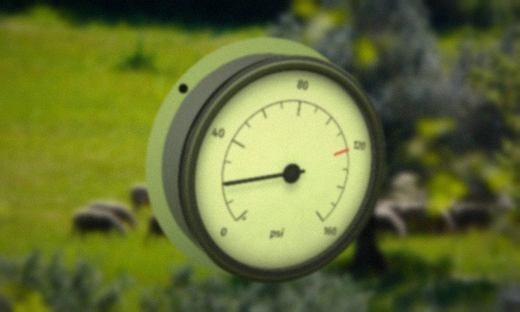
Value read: 20psi
